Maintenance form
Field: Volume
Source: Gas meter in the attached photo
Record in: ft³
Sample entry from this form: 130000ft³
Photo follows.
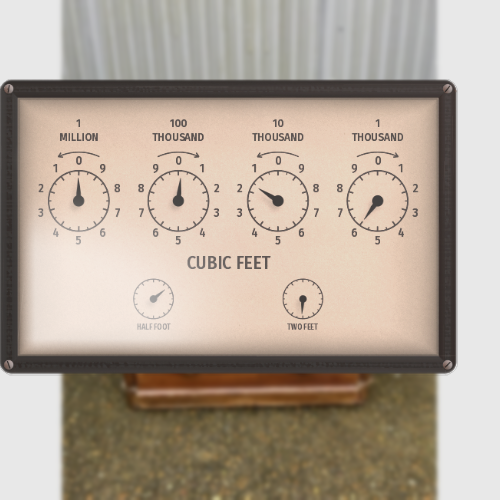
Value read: 1600ft³
